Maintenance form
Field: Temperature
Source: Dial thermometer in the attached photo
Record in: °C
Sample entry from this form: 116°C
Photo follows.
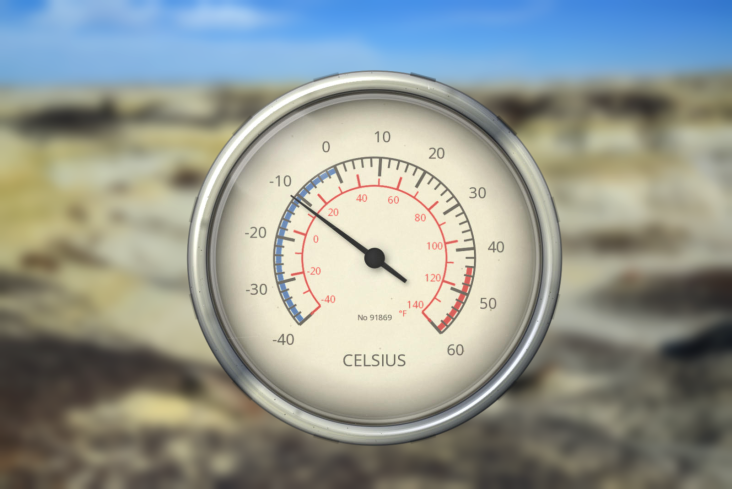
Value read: -11°C
